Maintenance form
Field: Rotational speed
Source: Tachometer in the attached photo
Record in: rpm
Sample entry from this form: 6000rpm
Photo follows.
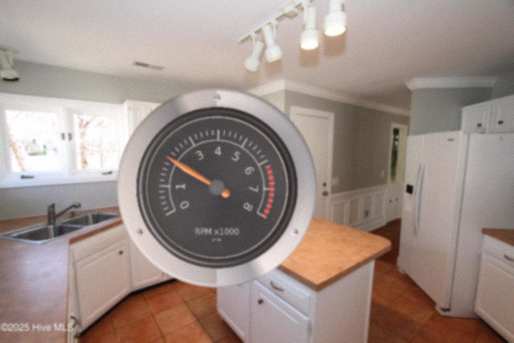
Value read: 2000rpm
